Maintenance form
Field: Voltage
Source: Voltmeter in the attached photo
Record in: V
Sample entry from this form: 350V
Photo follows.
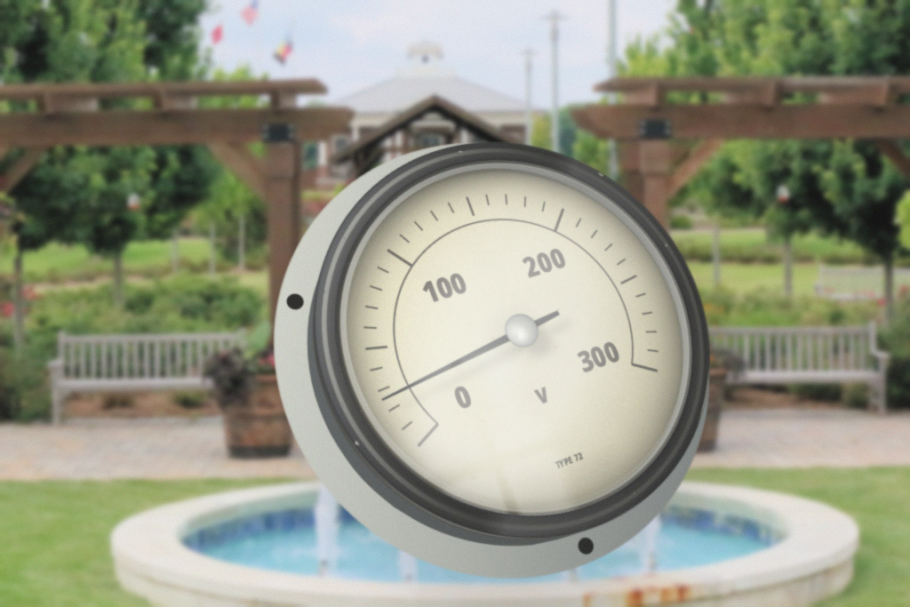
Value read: 25V
